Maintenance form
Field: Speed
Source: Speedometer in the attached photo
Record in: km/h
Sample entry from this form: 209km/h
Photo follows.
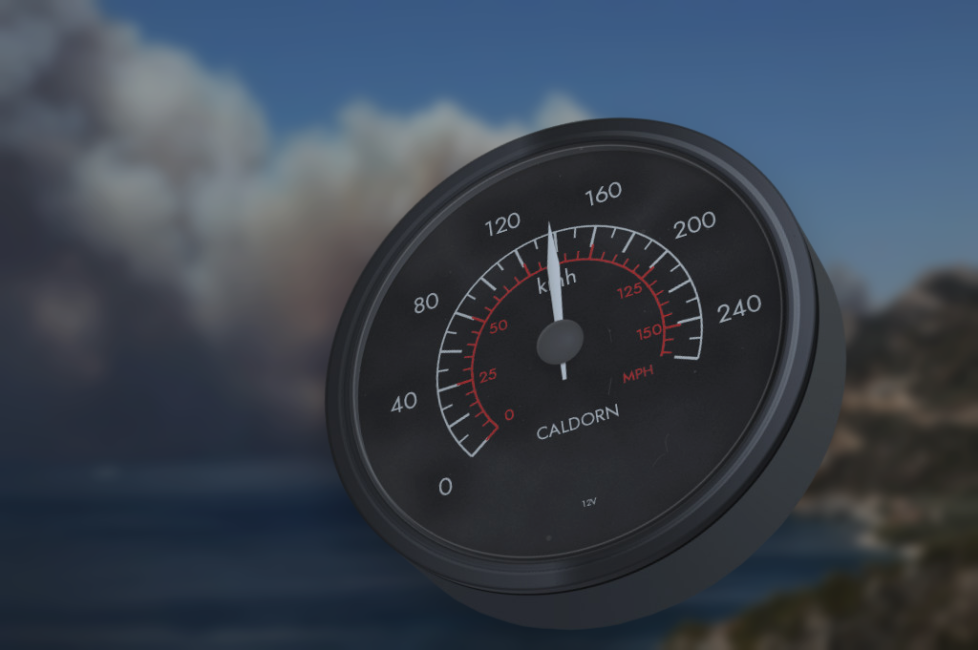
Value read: 140km/h
